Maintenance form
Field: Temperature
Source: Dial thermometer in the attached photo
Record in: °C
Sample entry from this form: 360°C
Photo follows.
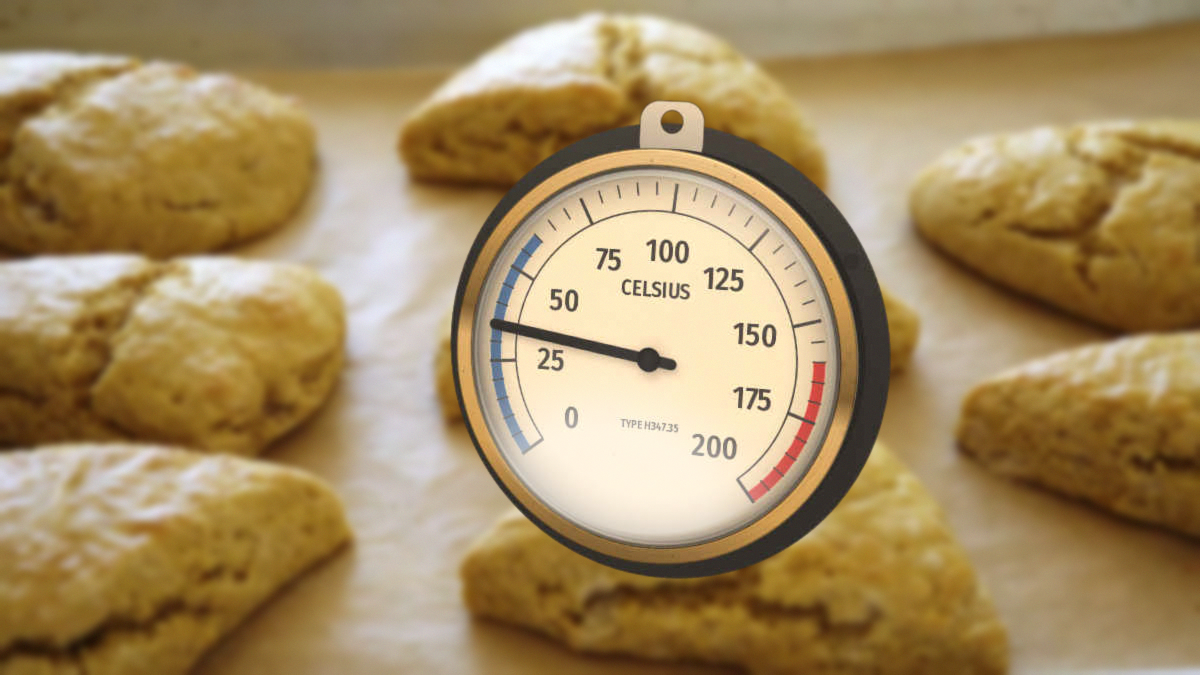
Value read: 35°C
